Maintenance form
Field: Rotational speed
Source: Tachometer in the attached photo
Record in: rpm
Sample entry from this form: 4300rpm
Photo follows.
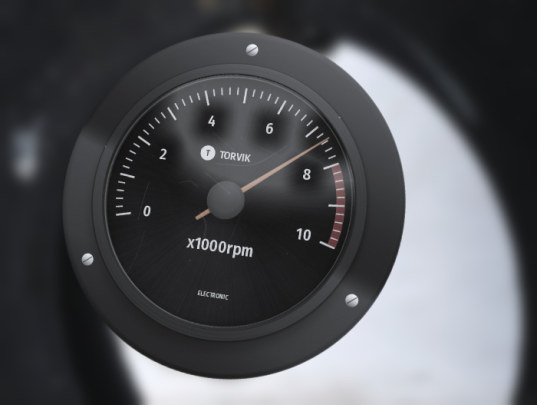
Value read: 7400rpm
